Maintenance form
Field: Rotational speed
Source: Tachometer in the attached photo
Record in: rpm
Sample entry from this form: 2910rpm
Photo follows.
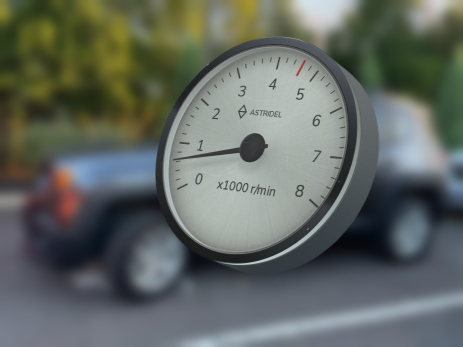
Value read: 600rpm
